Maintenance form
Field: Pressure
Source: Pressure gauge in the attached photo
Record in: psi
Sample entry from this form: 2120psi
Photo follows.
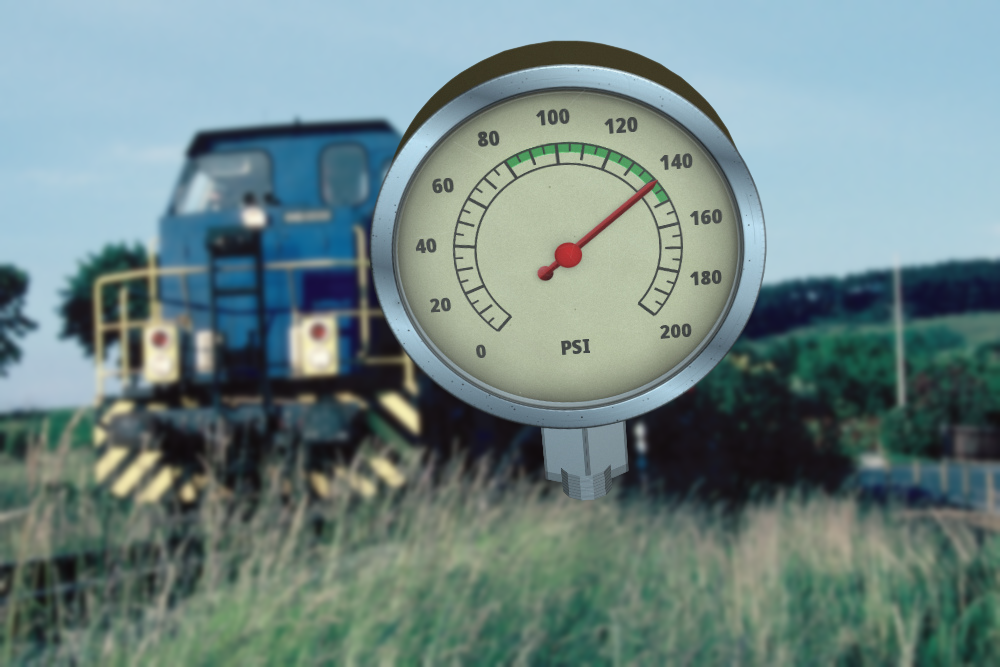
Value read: 140psi
